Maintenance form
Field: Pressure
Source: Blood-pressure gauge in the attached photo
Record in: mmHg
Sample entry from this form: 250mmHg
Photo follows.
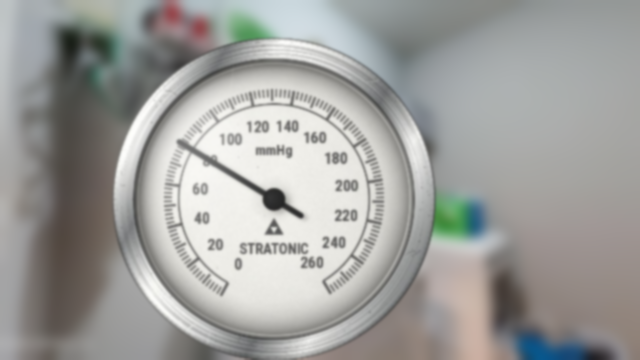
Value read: 80mmHg
